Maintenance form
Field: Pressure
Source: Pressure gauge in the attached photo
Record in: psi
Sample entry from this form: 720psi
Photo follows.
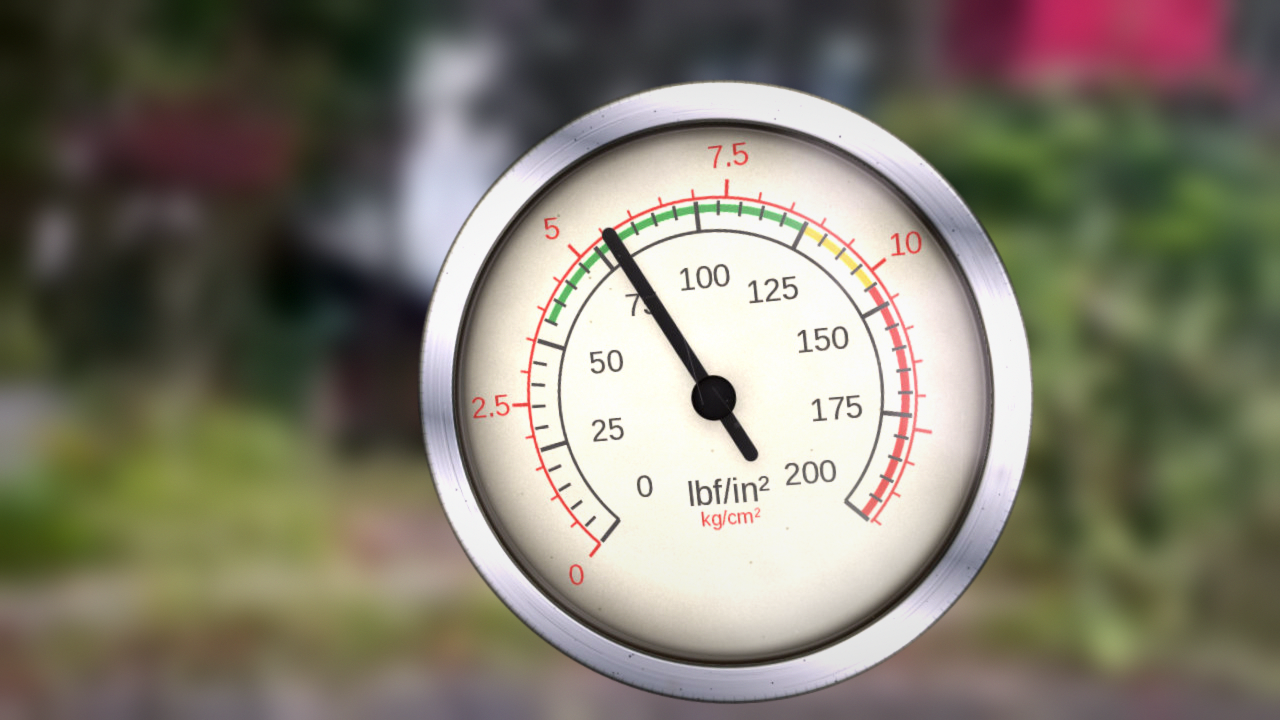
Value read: 80psi
